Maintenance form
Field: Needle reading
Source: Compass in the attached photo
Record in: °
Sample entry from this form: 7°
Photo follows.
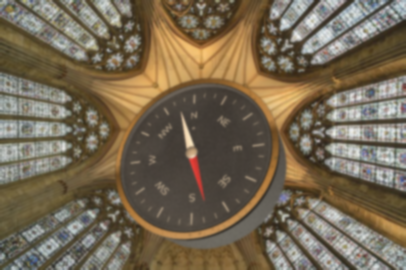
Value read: 165°
